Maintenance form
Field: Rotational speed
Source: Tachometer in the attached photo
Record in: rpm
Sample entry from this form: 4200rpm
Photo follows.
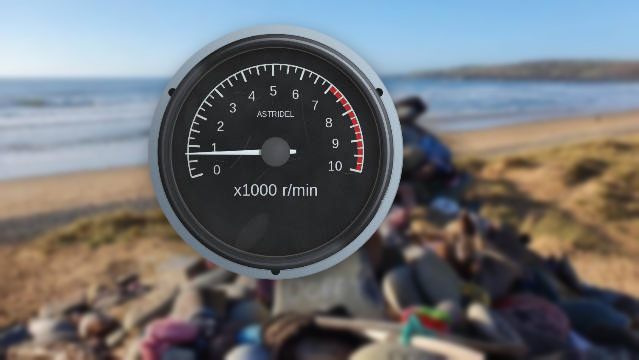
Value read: 750rpm
